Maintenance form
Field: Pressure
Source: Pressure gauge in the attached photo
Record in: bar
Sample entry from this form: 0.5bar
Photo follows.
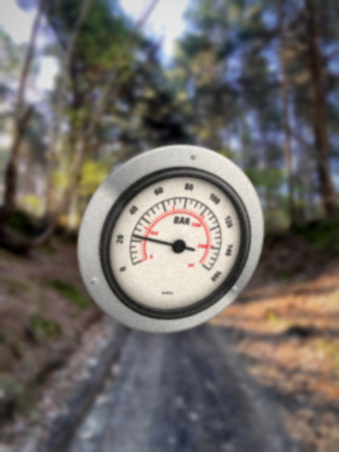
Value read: 25bar
